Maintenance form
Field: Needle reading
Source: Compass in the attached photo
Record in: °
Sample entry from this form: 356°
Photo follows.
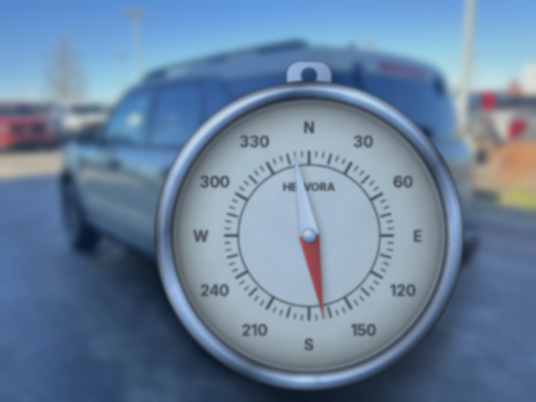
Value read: 170°
